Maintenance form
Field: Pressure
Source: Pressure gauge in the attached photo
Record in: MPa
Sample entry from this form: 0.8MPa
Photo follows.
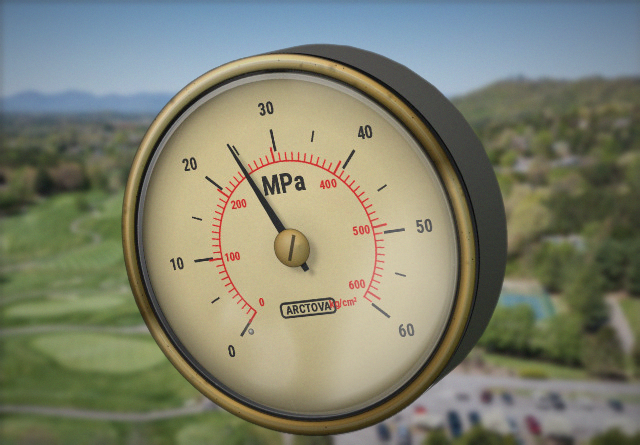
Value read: 25MPa
